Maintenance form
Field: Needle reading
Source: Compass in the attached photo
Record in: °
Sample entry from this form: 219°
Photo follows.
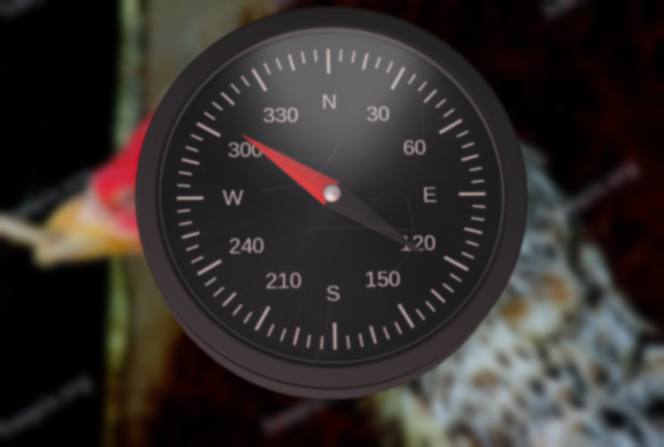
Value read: 305°
